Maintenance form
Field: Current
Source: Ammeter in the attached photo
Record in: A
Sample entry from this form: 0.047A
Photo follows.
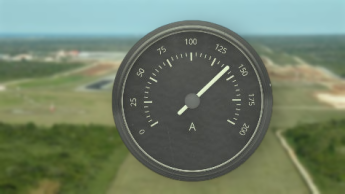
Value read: 140A
